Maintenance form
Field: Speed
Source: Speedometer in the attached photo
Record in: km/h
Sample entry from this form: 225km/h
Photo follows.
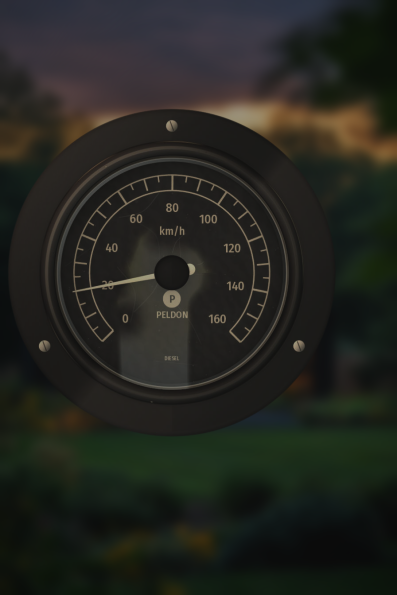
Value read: 20km/h
